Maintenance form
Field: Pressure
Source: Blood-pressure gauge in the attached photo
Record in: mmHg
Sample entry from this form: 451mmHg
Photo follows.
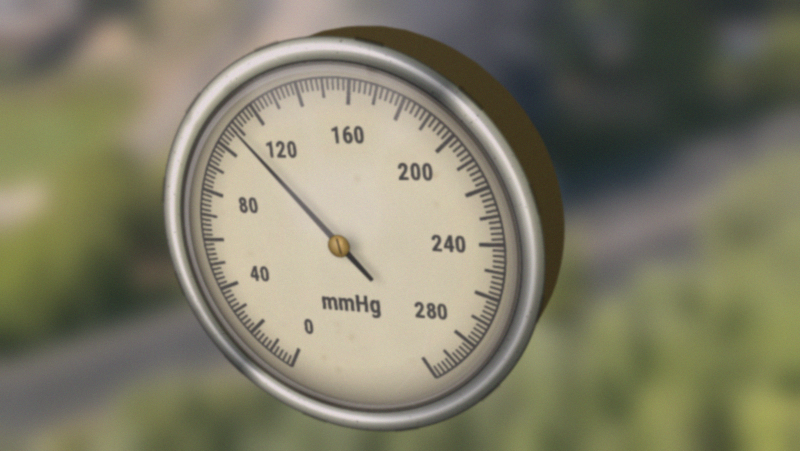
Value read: 110mmHg
